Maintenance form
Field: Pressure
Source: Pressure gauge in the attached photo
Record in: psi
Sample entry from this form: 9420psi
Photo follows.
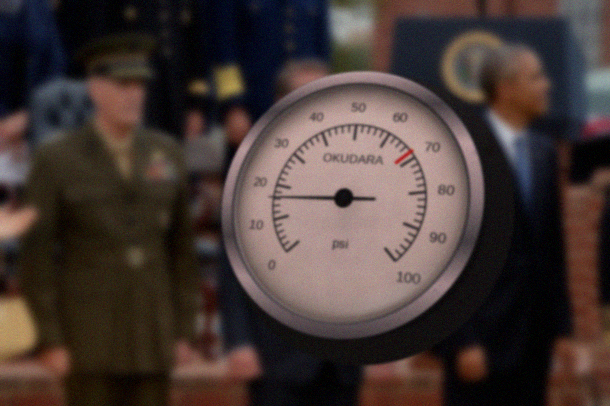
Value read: 16psi
